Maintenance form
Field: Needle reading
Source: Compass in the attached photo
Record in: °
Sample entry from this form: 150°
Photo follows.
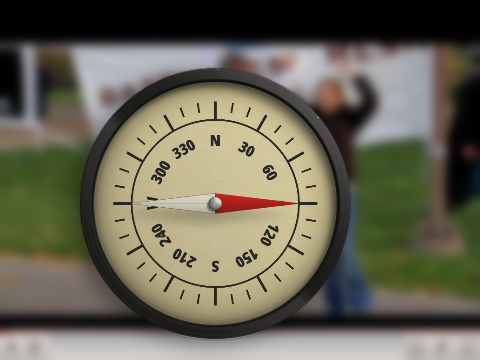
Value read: 90°
